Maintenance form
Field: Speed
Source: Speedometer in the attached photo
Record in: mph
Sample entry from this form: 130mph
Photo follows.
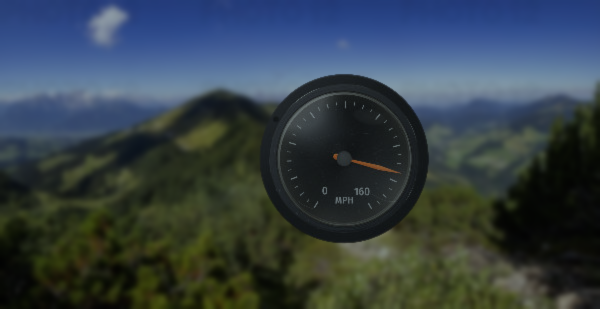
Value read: 135mph
